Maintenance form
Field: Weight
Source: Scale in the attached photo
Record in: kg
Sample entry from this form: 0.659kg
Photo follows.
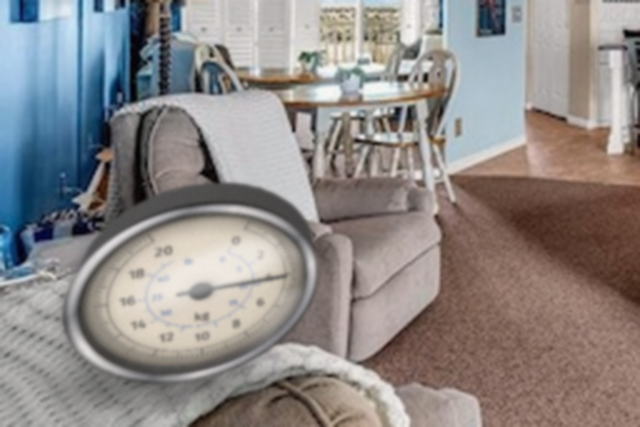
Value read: 4kg
